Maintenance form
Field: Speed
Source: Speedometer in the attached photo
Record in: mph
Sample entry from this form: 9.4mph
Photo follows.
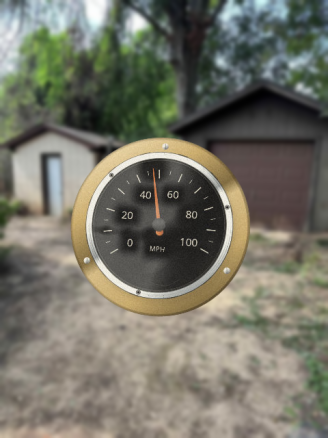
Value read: 47.5mph
